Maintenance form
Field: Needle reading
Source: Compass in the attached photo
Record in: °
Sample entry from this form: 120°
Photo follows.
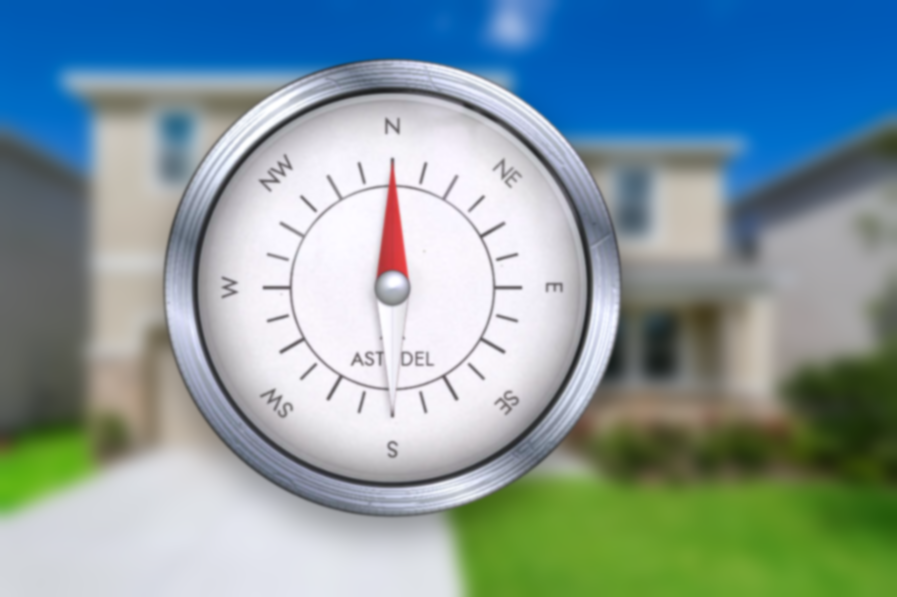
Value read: 0°
